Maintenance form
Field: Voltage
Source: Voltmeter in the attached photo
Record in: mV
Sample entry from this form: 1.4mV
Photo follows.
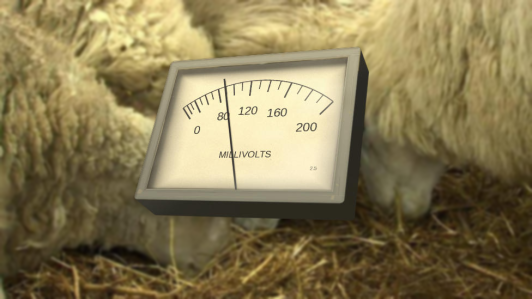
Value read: 90mV
